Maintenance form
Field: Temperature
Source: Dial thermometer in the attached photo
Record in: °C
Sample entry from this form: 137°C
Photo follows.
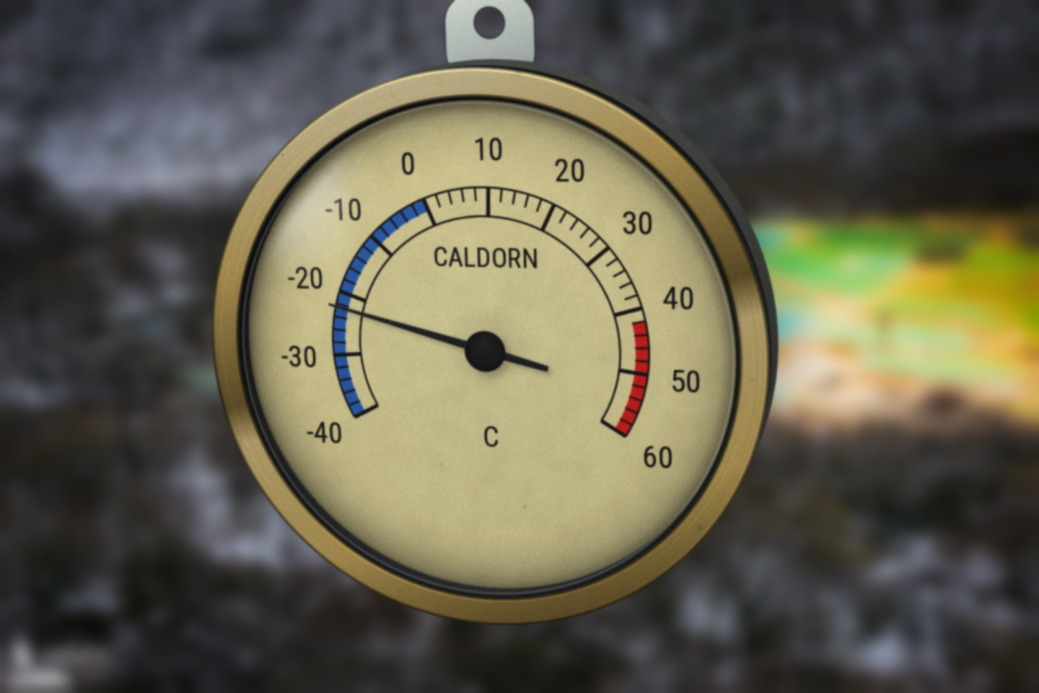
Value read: -22°C
